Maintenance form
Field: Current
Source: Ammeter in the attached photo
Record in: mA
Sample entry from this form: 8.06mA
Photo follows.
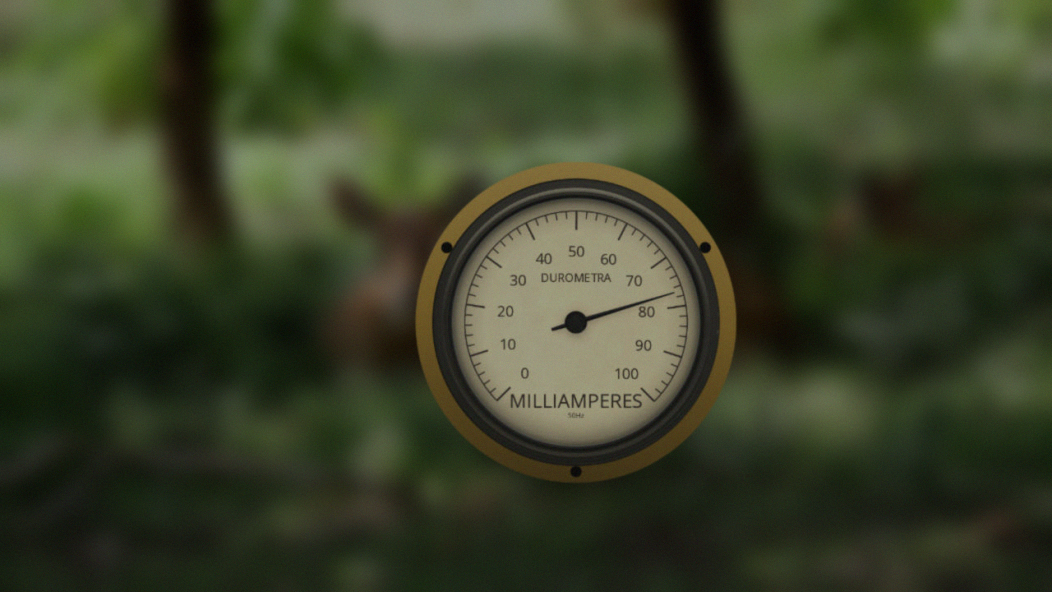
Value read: 77mA
